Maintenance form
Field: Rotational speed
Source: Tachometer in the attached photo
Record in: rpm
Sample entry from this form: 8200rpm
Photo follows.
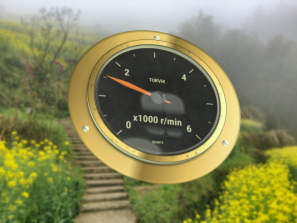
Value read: 1500rpm
